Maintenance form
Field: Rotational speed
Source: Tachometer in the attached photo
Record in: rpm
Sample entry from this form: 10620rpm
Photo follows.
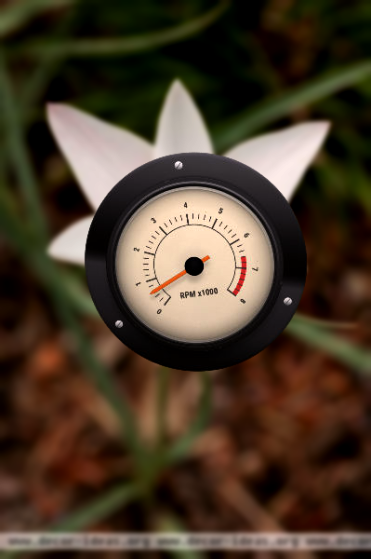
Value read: 600rpm
